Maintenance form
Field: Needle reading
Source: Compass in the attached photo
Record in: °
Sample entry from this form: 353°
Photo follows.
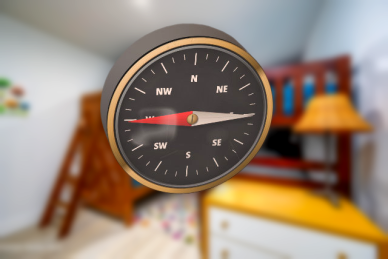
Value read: 270°
